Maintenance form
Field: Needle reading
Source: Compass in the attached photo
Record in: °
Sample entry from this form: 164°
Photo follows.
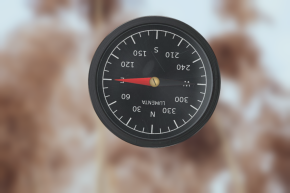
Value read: 90°
